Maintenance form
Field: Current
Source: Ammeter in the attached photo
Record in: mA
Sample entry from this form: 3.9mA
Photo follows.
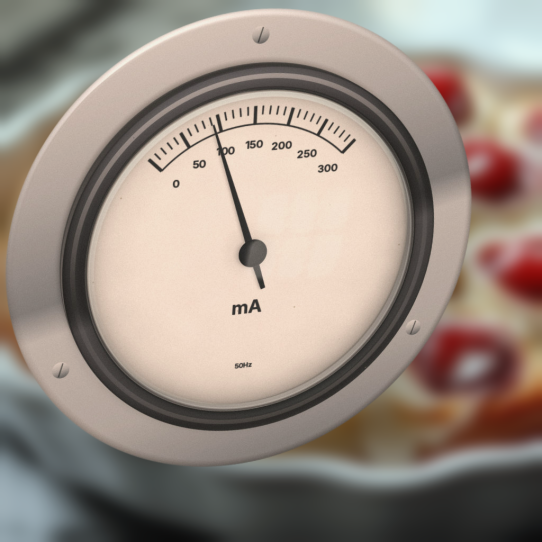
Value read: 90mA
